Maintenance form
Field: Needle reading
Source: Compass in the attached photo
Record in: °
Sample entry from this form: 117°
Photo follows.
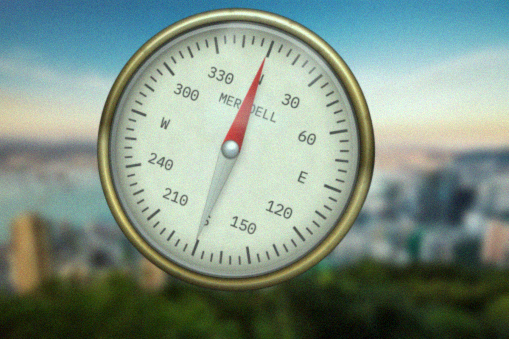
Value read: 0°
